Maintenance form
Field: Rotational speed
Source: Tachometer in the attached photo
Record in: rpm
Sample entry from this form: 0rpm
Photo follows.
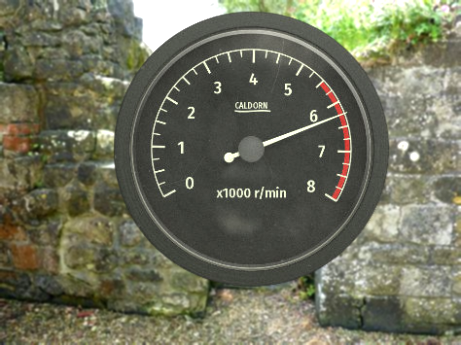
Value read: 6250rpm
